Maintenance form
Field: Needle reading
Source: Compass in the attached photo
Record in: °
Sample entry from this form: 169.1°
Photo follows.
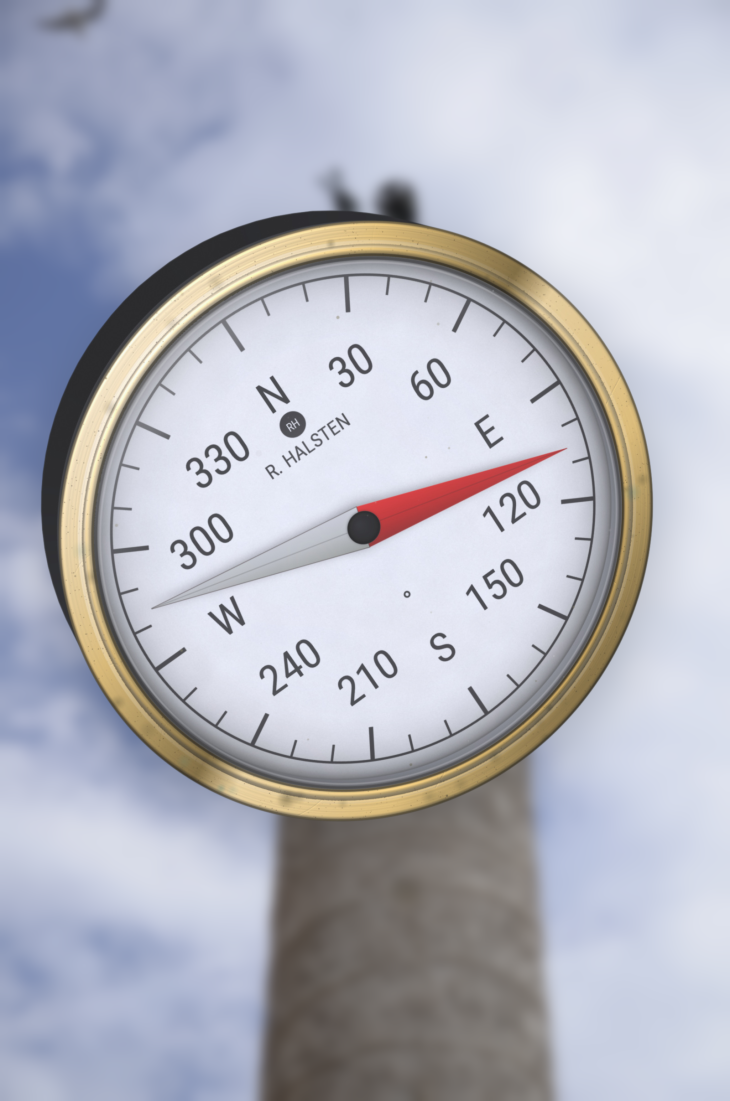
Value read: 105°
